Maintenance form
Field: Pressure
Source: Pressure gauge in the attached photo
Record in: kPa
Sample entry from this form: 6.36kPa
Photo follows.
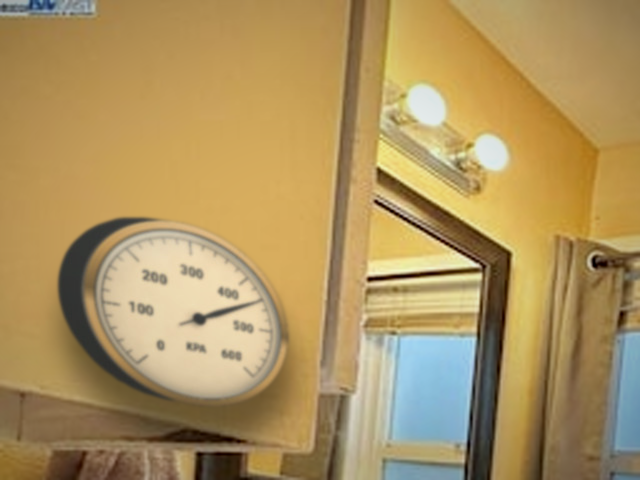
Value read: 440kPa
